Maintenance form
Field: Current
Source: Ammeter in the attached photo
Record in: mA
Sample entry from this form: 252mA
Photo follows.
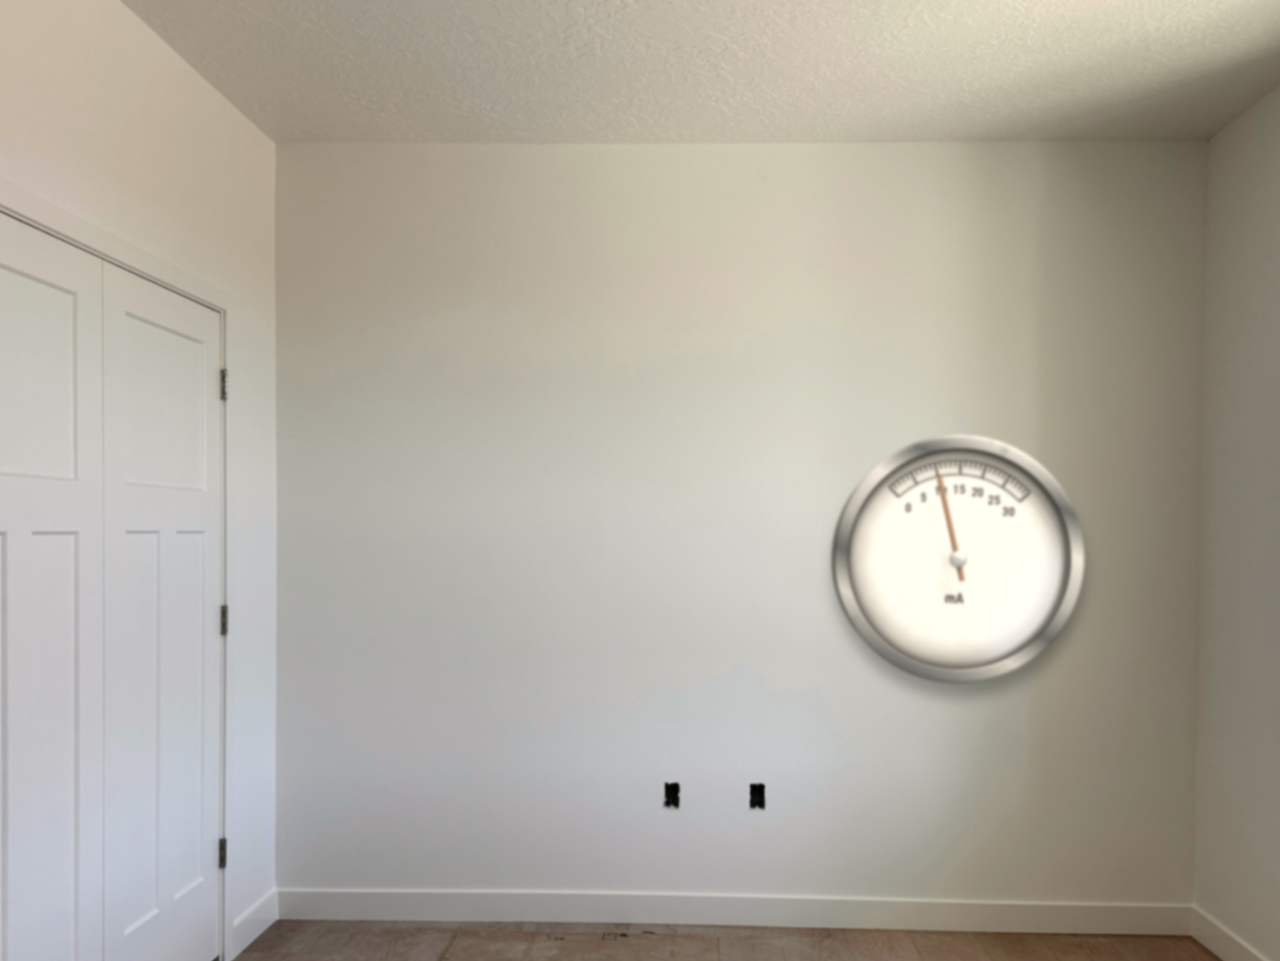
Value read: 10mA
